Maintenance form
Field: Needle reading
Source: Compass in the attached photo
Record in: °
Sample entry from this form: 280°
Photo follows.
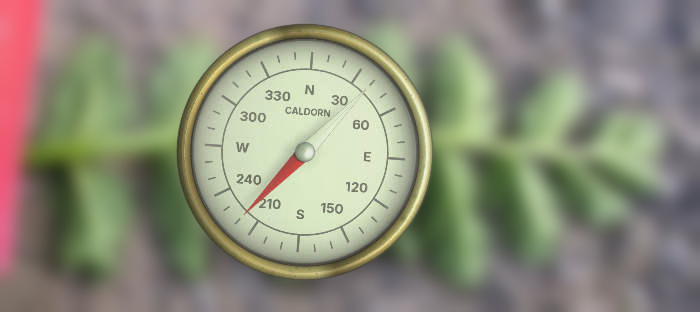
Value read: 220°
